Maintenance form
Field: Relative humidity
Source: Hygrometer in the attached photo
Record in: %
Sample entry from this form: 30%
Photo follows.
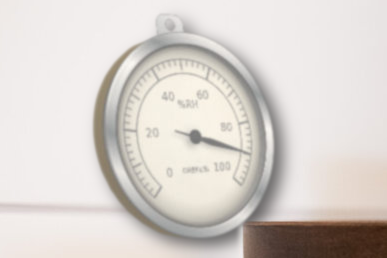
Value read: 90%
